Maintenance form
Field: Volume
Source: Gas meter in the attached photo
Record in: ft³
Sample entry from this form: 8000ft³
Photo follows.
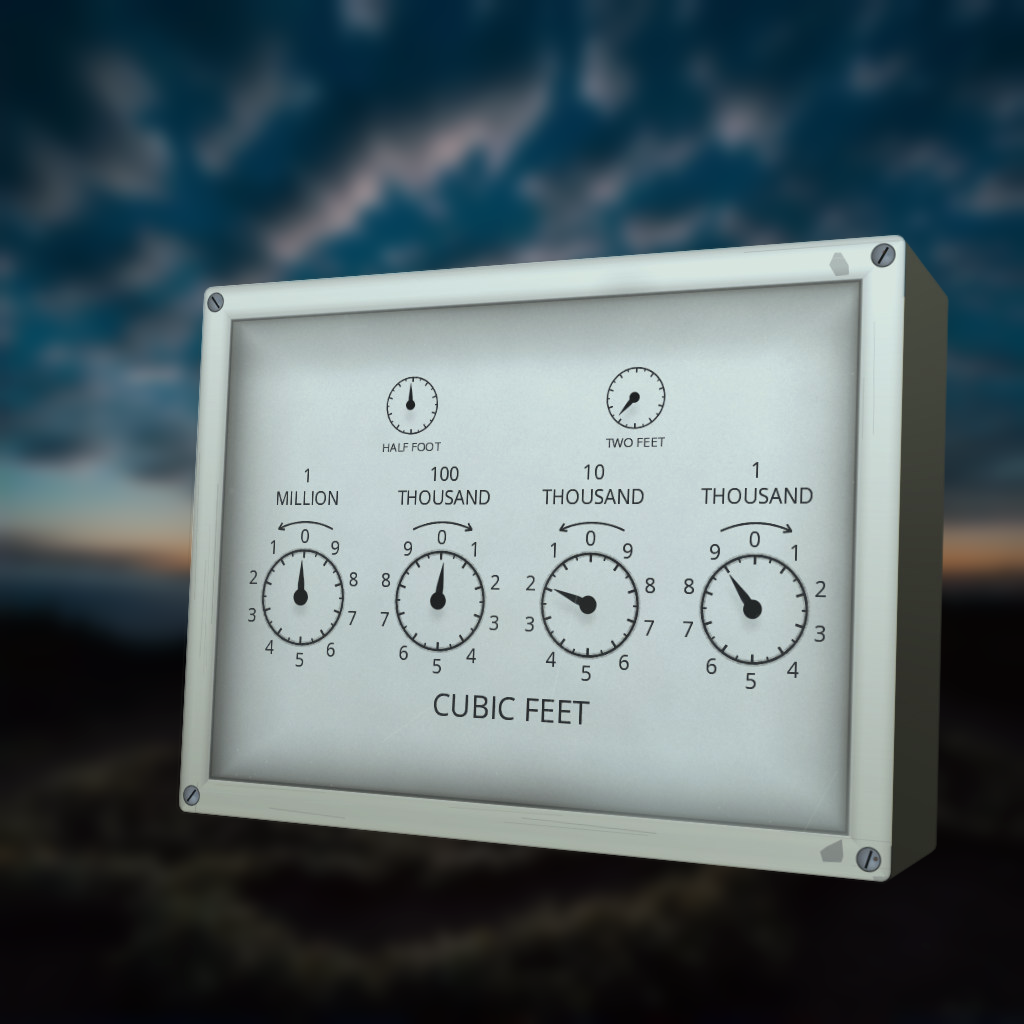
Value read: 1900ft³
